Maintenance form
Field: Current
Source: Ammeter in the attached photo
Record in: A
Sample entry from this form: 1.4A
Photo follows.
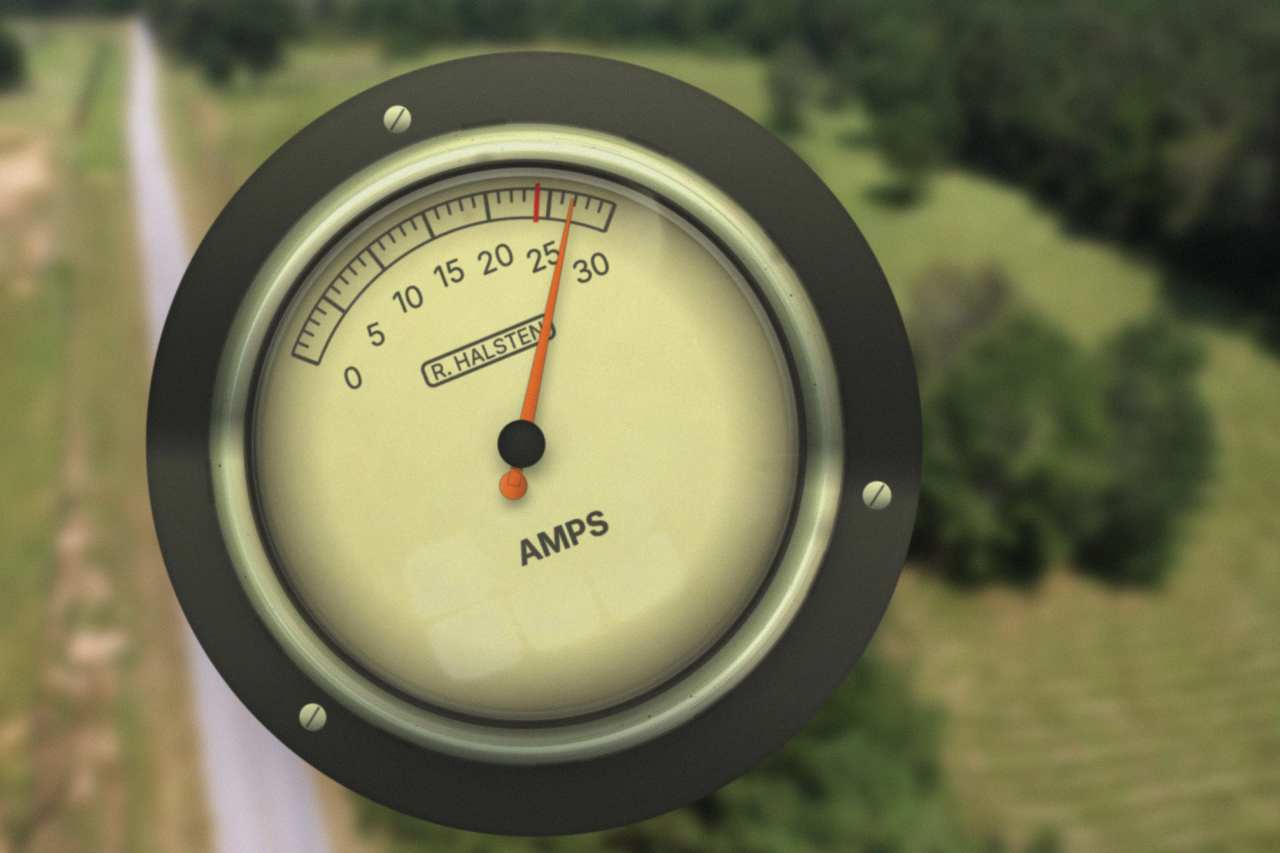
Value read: 27A
